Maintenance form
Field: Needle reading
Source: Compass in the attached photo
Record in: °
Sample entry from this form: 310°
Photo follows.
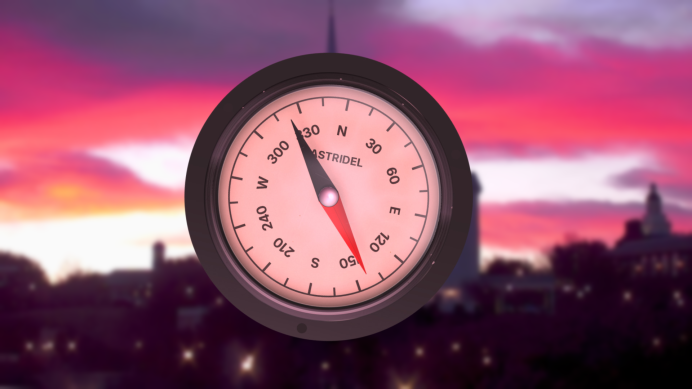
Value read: 142.5°
